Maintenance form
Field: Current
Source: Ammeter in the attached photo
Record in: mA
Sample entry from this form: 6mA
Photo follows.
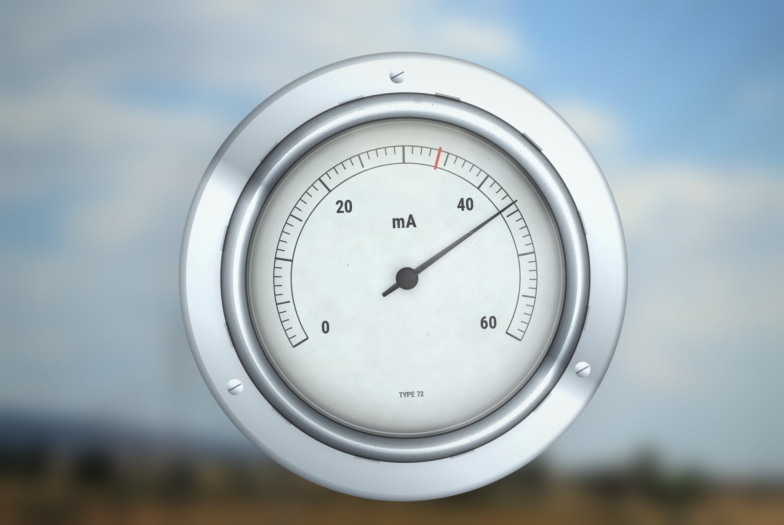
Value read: 44mA
